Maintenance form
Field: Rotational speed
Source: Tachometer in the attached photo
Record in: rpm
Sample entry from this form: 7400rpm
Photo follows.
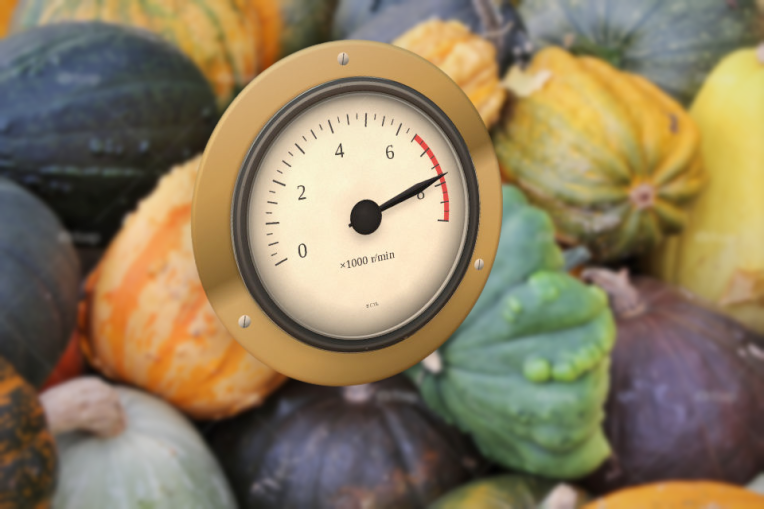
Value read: 7750rpm
